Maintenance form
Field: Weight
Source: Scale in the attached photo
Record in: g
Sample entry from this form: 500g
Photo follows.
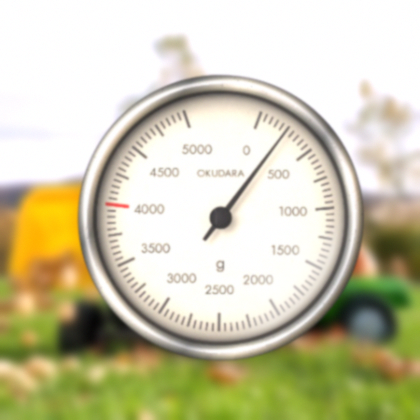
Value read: 250g
